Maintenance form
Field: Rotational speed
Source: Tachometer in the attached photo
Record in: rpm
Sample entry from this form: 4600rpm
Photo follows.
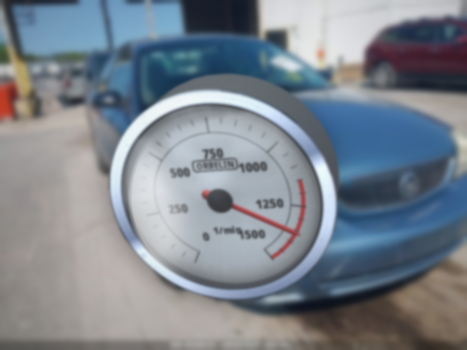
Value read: 1350rpm
